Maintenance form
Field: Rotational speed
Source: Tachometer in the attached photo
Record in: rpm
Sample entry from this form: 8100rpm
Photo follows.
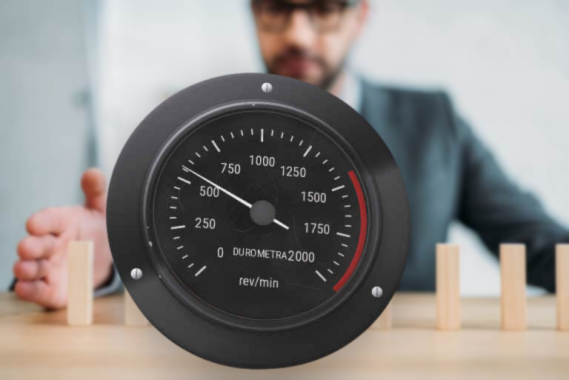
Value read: 550rpm
